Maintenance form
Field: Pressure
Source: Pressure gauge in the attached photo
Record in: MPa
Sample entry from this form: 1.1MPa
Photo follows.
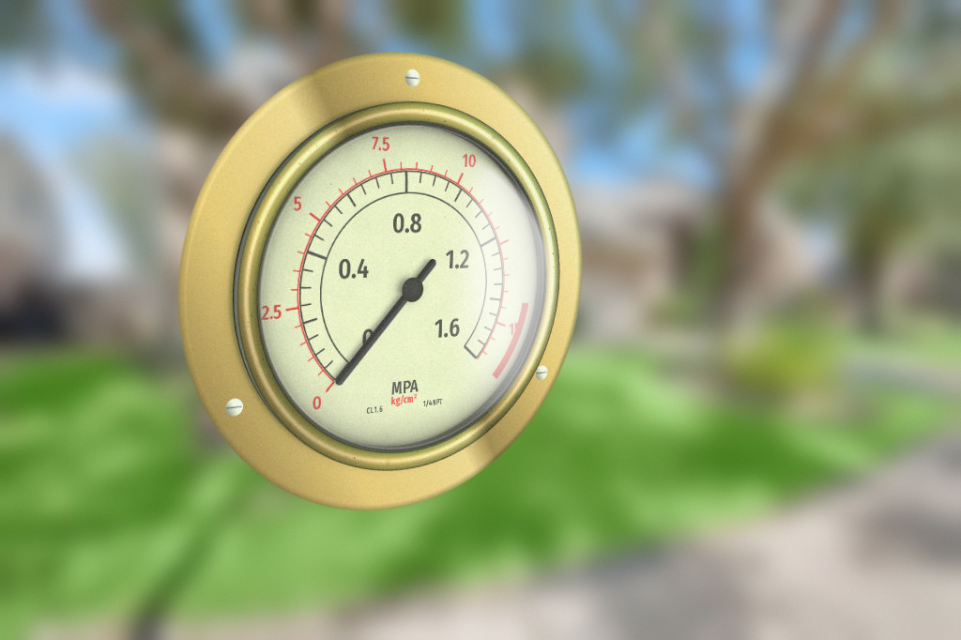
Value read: 0MPa
